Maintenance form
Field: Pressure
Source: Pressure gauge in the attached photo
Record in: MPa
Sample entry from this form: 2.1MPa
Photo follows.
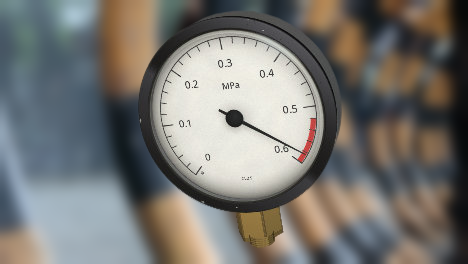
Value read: 0.58MPa
